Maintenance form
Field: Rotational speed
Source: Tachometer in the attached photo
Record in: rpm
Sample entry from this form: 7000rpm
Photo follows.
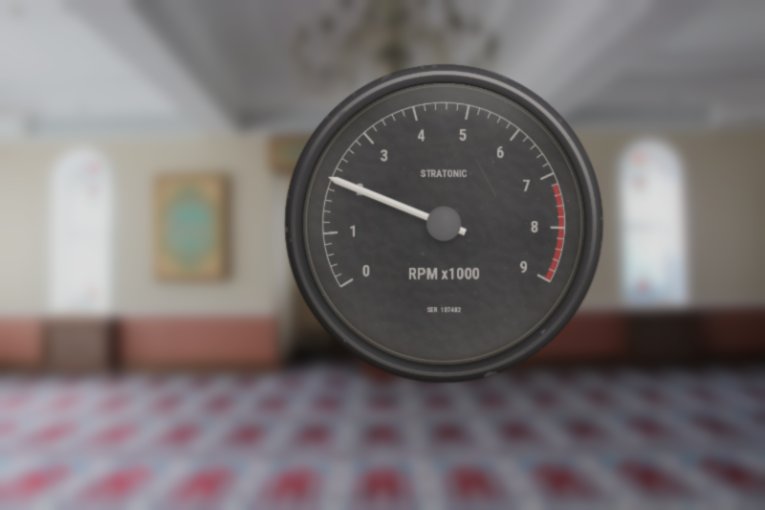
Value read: 2000rpm
